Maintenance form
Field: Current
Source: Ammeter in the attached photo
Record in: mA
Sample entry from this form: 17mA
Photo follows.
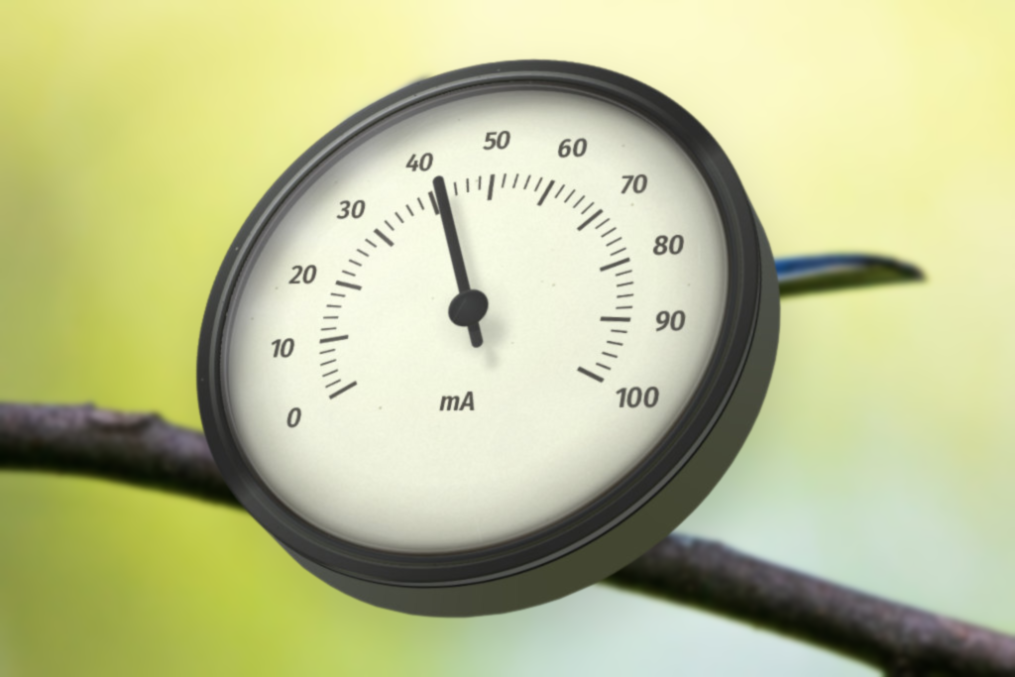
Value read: 42mA
